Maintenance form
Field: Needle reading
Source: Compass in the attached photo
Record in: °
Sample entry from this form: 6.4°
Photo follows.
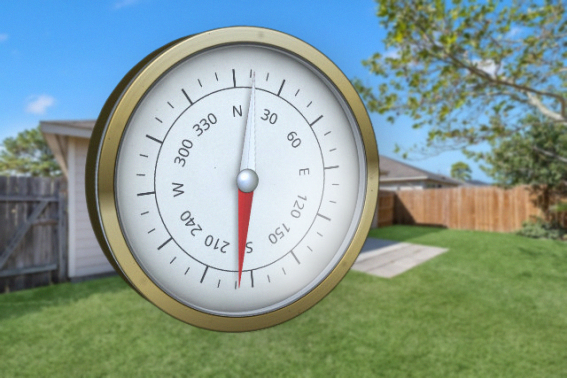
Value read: 190°
